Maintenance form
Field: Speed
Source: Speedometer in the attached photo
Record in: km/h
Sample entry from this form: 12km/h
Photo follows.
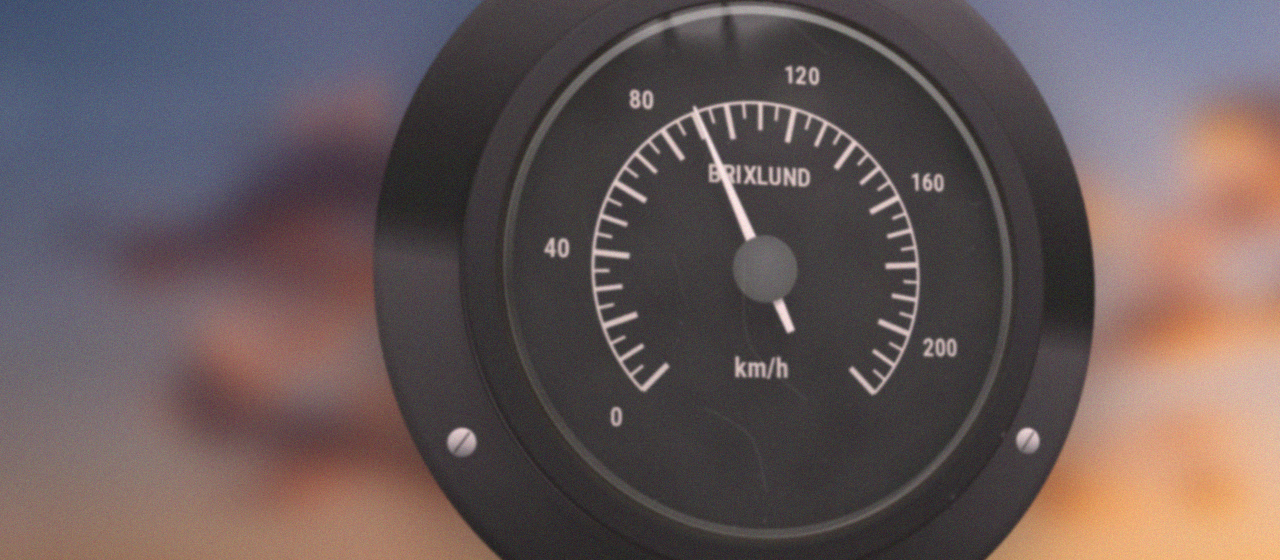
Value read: 90km/h
